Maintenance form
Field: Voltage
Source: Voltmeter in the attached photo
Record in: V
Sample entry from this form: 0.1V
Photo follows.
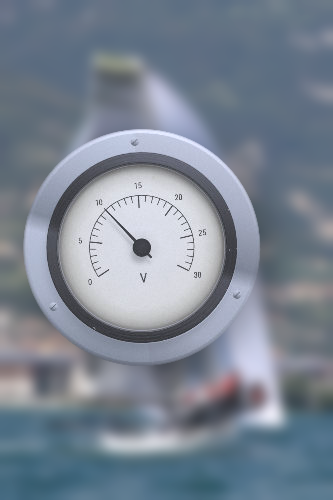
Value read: 10V
